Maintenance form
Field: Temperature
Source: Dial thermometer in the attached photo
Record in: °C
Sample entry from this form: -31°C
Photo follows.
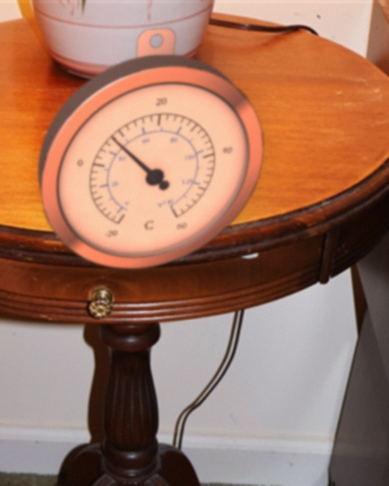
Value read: 8°C
